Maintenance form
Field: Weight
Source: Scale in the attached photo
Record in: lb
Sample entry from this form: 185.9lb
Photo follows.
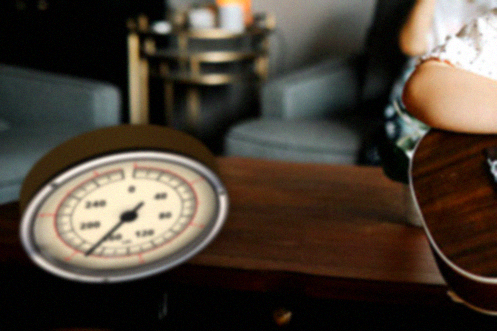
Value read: 170lb
